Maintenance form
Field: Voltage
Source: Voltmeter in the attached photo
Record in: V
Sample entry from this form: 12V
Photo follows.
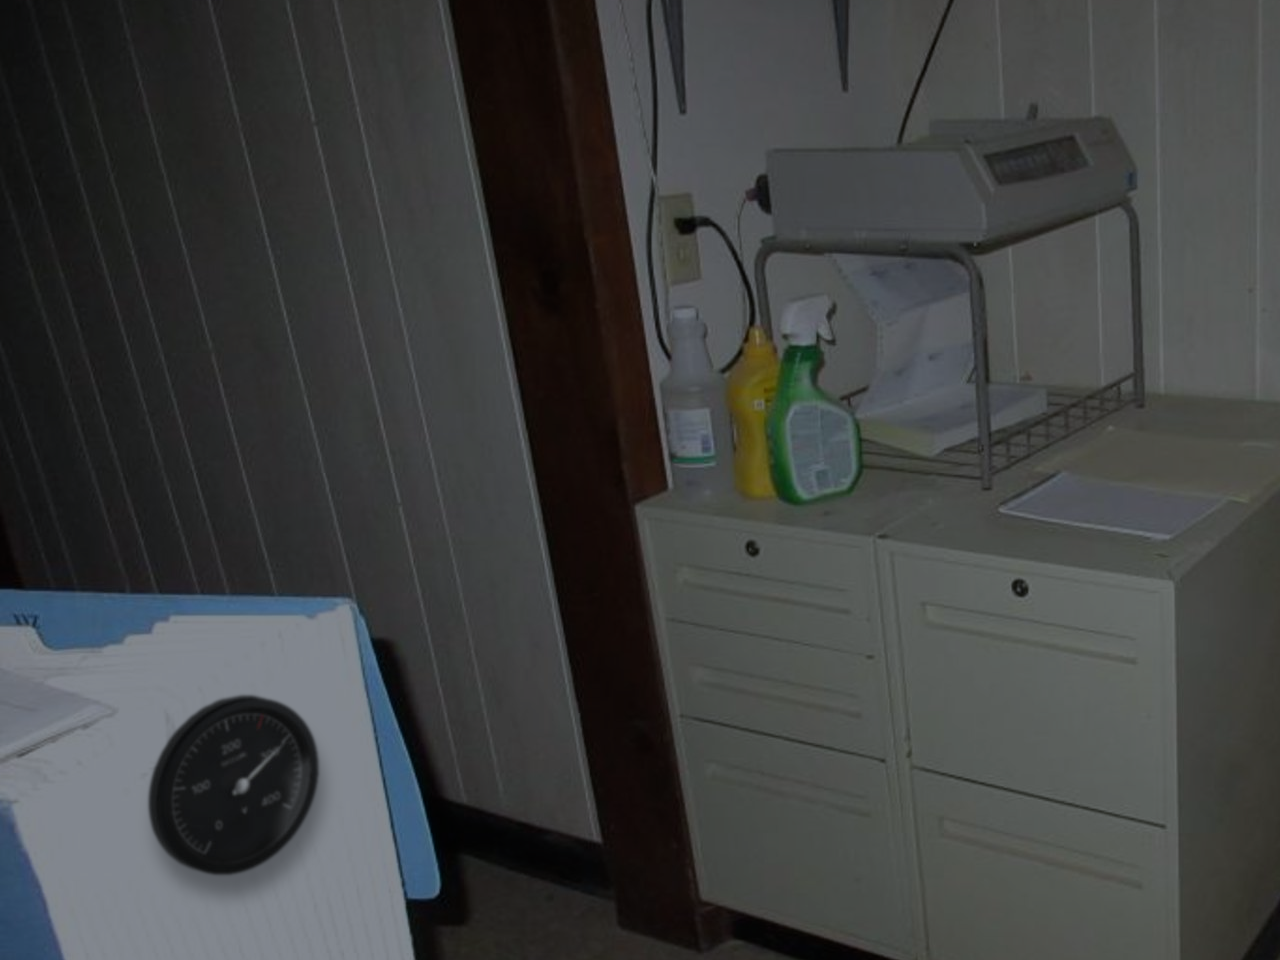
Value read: 300V
